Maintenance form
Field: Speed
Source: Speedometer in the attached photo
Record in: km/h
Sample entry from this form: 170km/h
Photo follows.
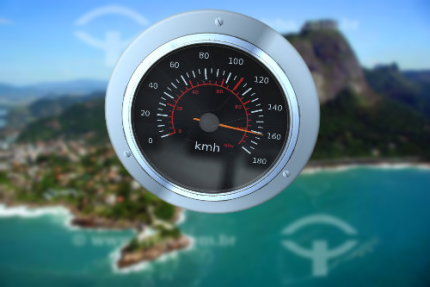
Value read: 160km/h
